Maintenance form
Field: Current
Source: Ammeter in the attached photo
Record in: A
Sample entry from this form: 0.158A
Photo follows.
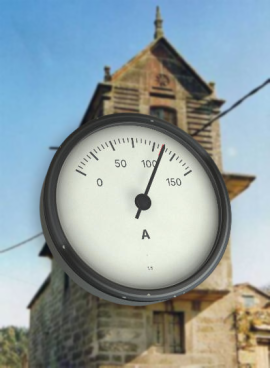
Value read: 110A
